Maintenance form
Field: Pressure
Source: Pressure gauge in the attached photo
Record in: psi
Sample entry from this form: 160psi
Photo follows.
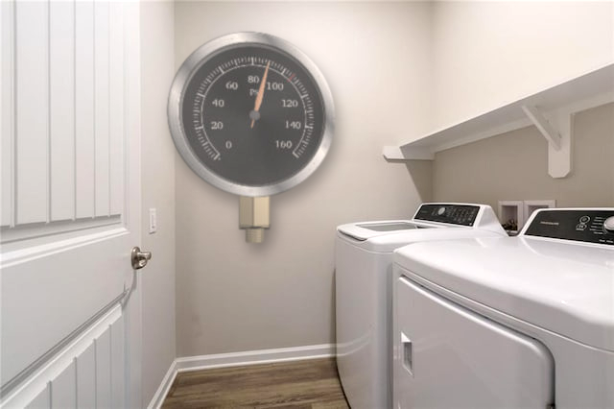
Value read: 90psi
